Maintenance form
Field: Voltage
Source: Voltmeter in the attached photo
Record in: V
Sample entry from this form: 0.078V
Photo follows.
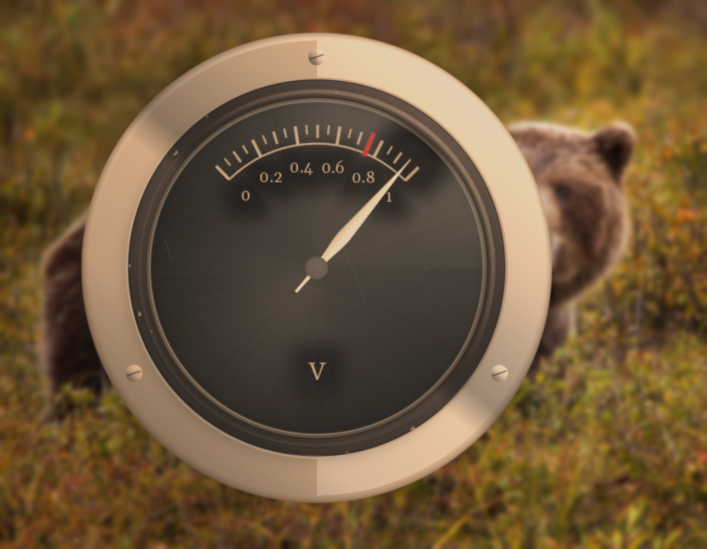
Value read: 0.95V
